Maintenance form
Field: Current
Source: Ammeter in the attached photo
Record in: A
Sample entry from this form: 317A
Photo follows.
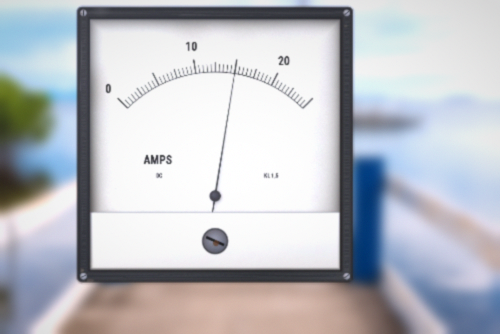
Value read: 15A
